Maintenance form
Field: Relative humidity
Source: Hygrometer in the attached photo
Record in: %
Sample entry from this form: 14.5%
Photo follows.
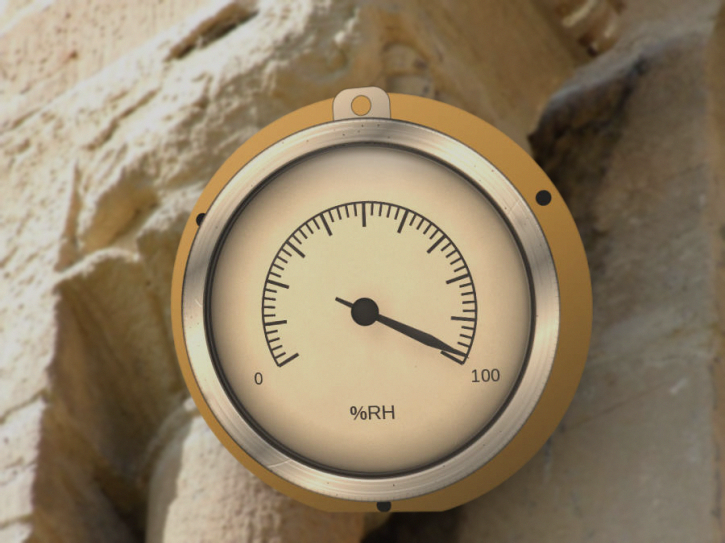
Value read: 98%
